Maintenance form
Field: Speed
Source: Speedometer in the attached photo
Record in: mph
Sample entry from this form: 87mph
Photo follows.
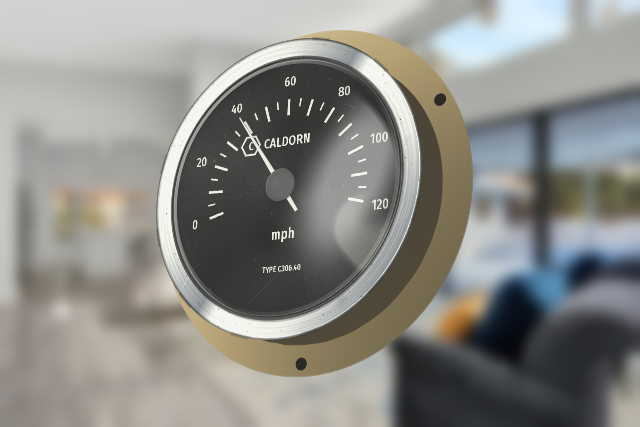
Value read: 40mph
